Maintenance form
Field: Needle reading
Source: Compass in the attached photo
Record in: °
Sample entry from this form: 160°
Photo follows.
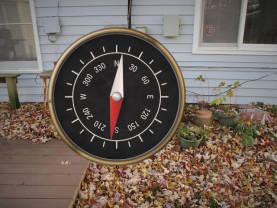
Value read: 187.5°
